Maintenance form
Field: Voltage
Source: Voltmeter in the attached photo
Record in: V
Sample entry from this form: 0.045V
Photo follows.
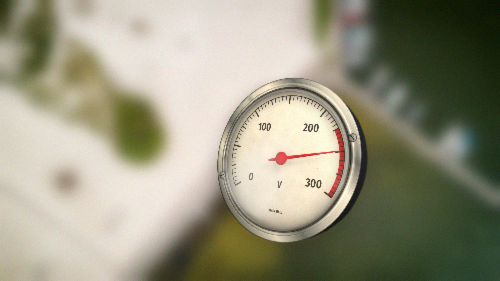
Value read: 250V
